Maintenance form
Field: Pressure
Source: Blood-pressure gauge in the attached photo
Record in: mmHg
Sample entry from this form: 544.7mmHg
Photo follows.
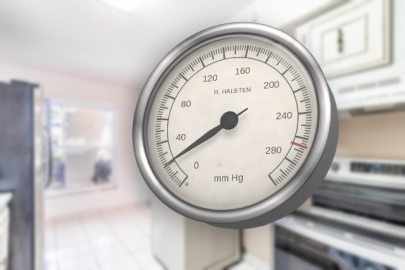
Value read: 20mmHg
